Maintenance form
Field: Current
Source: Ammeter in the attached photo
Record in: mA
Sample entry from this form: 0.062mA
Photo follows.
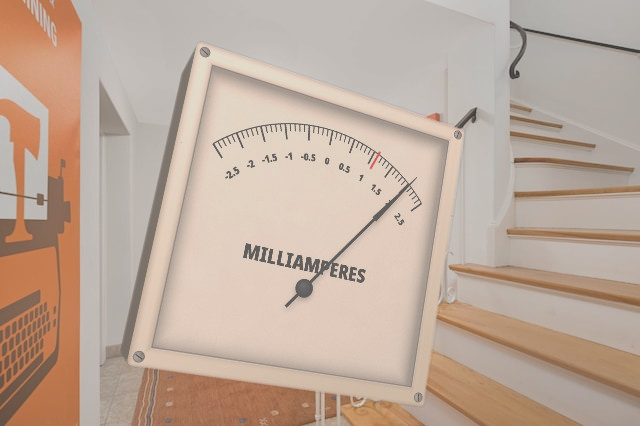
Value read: 2mA
